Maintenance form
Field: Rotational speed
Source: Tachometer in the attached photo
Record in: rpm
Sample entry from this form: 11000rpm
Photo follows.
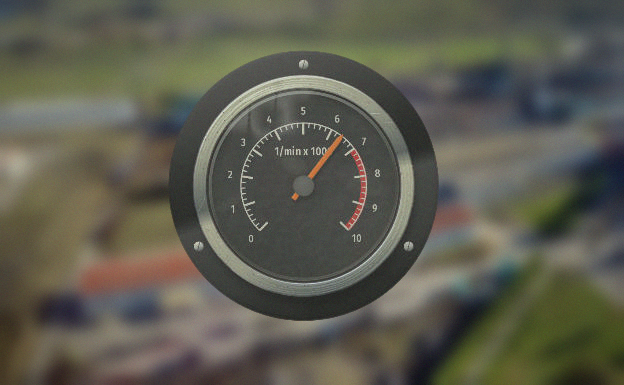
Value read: 6400rpm
